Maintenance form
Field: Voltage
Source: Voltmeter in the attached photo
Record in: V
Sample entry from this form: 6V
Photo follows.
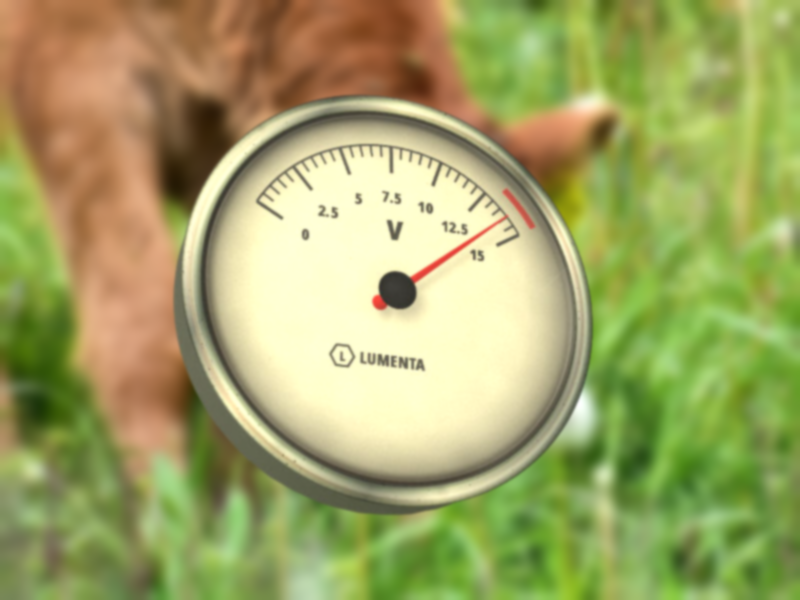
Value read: 14V
